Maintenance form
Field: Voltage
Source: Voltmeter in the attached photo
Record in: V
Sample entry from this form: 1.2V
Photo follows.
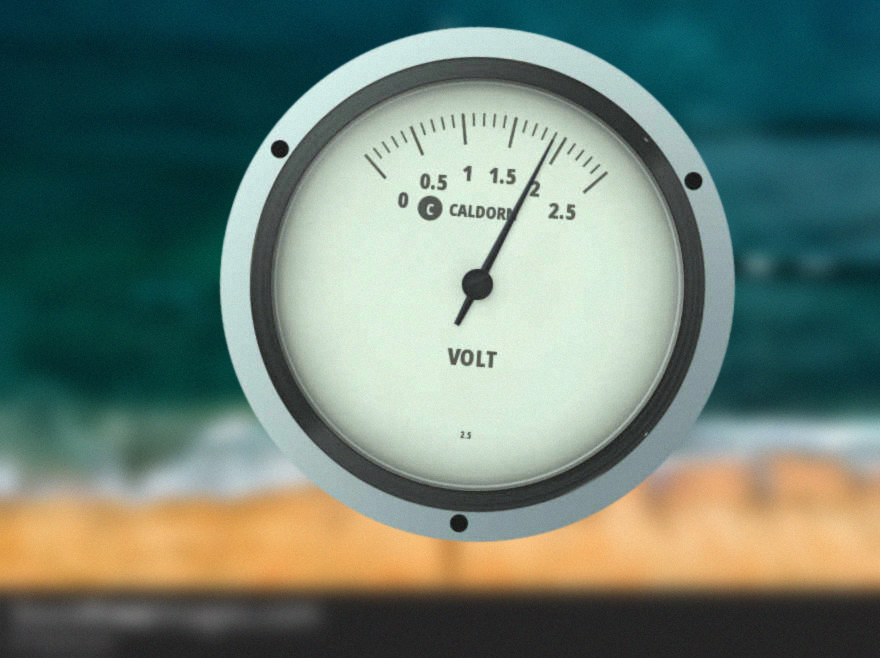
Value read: 1.9V
